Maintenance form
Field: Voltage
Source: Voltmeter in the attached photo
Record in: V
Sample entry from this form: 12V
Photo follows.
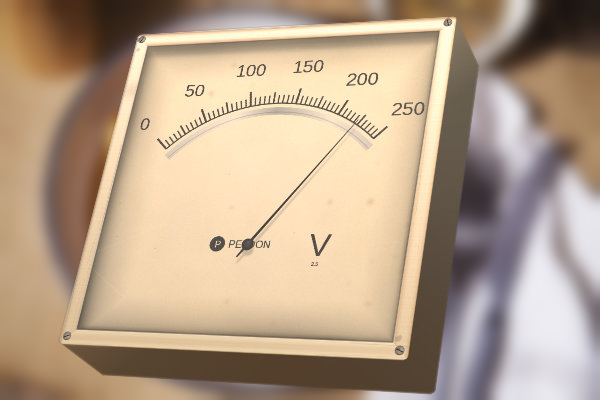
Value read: 225V
